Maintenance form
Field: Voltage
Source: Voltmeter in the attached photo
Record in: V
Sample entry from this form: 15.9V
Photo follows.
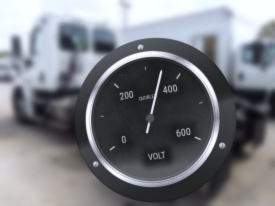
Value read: 350V
